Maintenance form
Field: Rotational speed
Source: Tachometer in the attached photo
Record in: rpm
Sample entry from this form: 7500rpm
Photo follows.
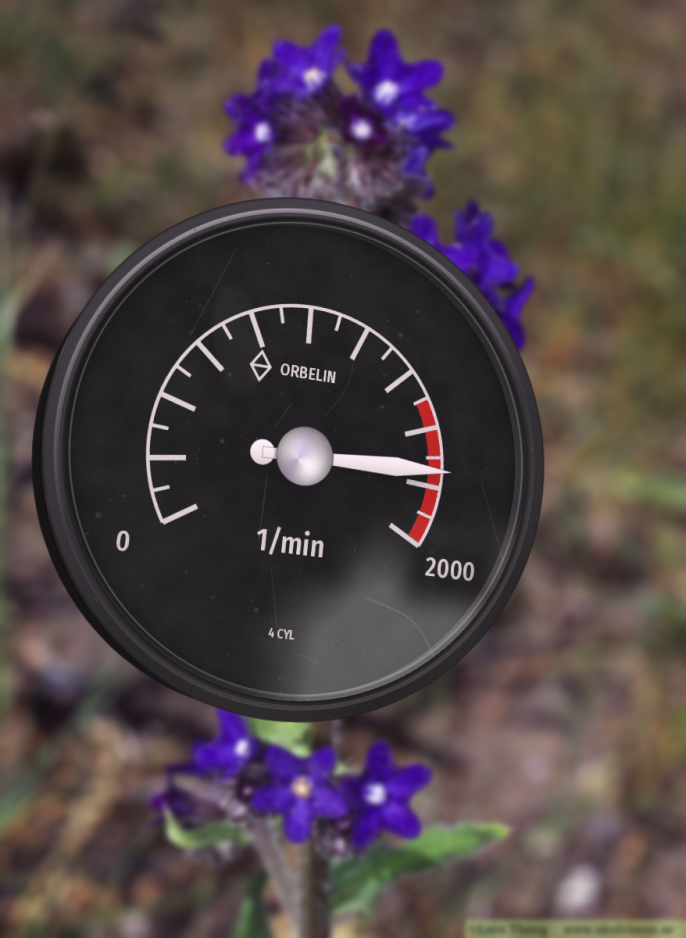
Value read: 1750rpm
